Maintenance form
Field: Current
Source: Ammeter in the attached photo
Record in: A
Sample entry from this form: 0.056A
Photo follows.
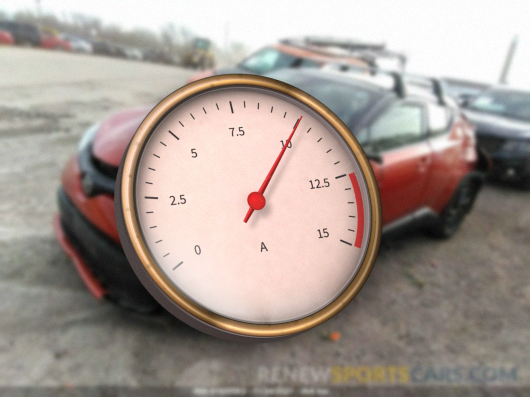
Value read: 10A
